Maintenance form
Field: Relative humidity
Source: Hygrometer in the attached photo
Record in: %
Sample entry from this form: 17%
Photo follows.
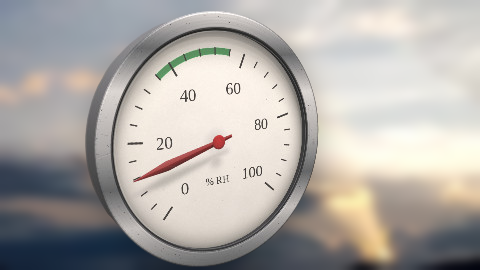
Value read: 12%
